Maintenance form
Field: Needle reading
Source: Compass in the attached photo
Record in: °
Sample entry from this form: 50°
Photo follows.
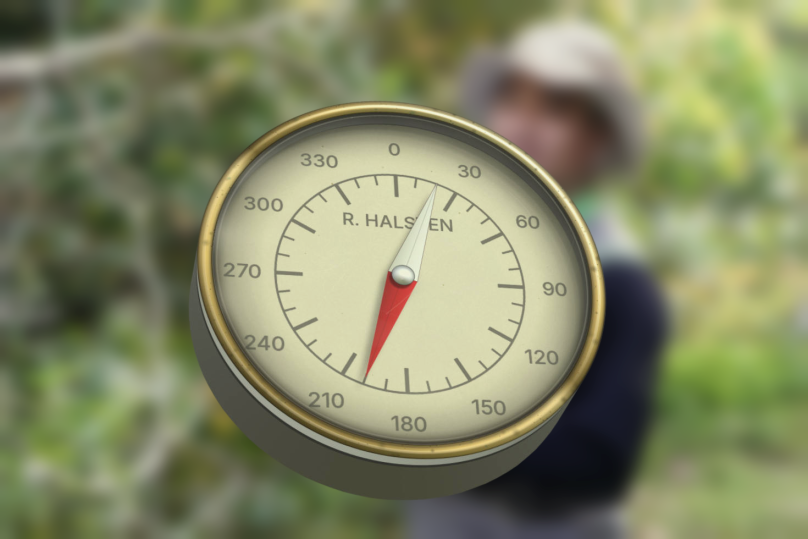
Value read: 200°
